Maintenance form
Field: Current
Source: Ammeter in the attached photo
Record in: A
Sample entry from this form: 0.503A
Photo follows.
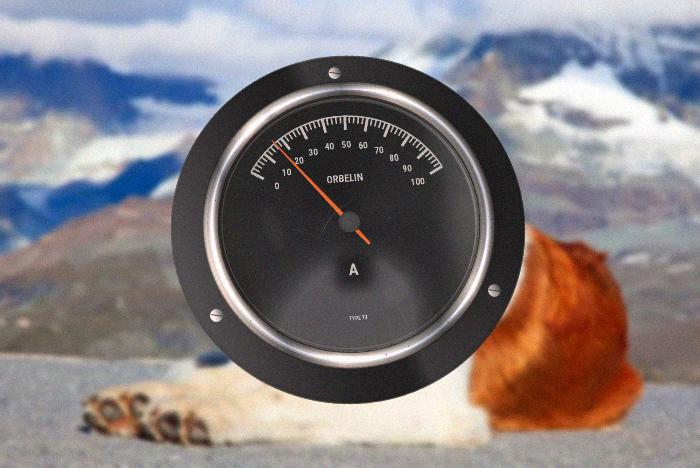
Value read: 16A
